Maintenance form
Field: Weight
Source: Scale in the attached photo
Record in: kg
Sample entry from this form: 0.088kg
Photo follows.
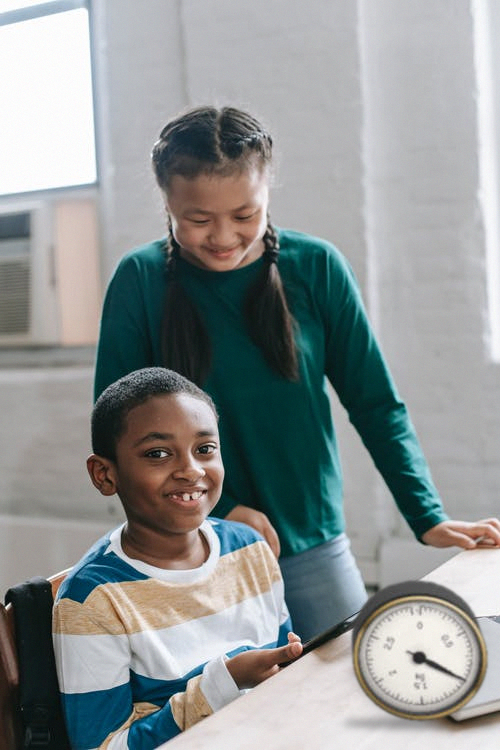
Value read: 1kg
